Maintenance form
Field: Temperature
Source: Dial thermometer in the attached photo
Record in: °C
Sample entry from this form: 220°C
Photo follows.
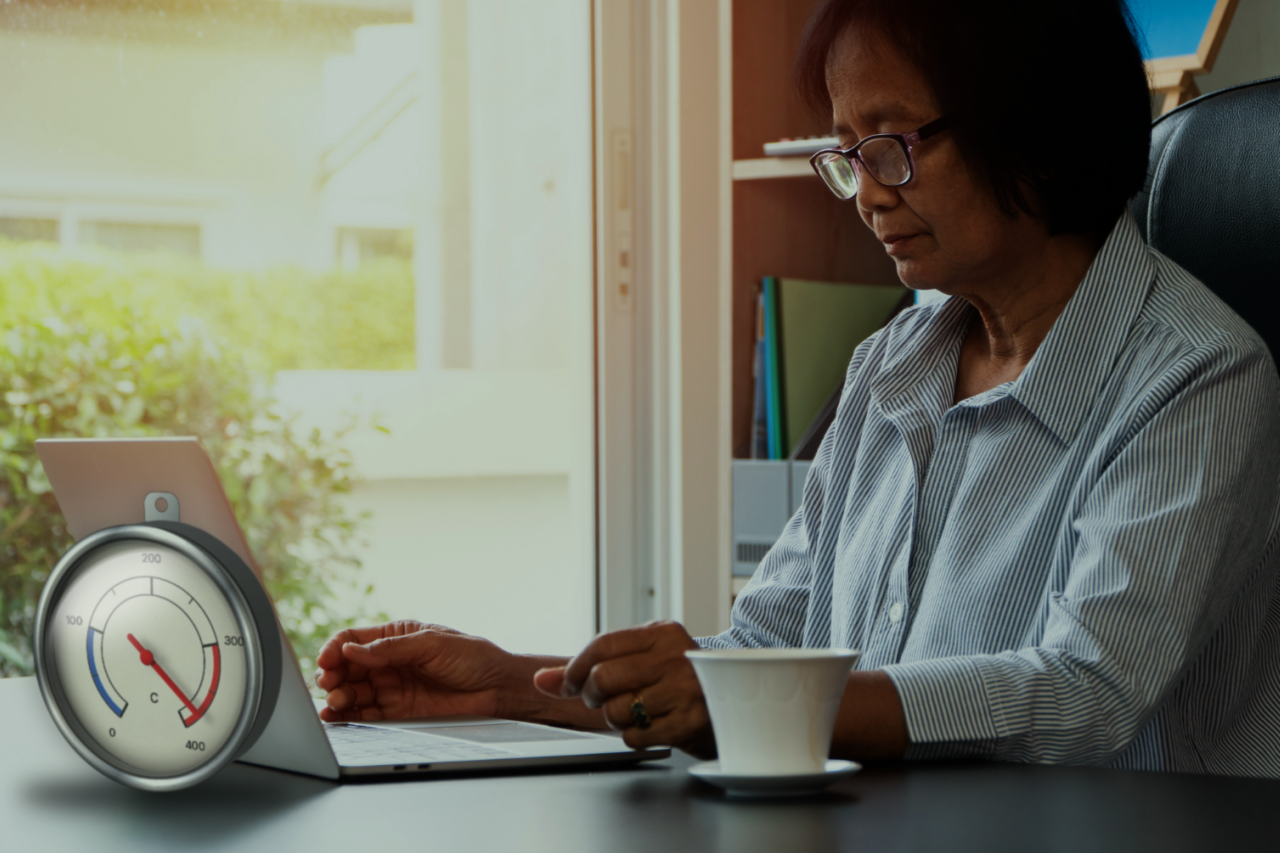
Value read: 375°C
